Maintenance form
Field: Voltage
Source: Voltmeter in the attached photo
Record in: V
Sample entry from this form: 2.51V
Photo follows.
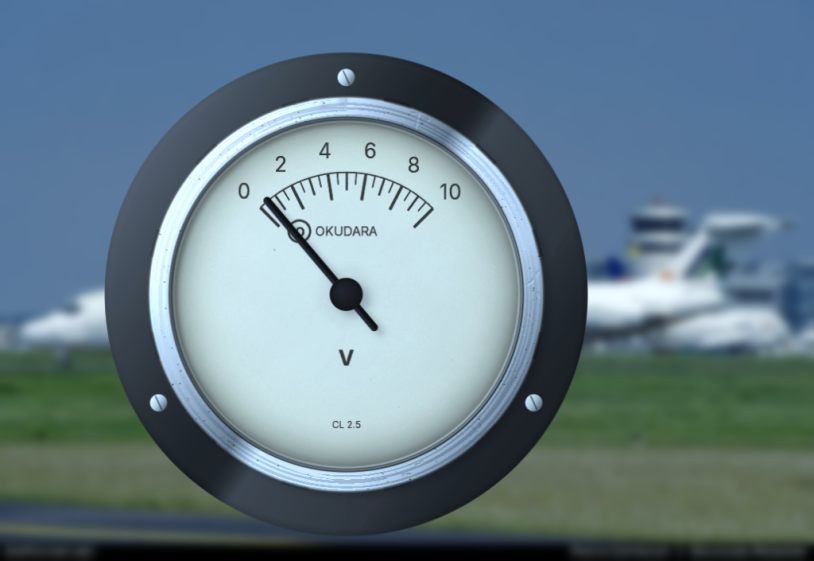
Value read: 0.5V
